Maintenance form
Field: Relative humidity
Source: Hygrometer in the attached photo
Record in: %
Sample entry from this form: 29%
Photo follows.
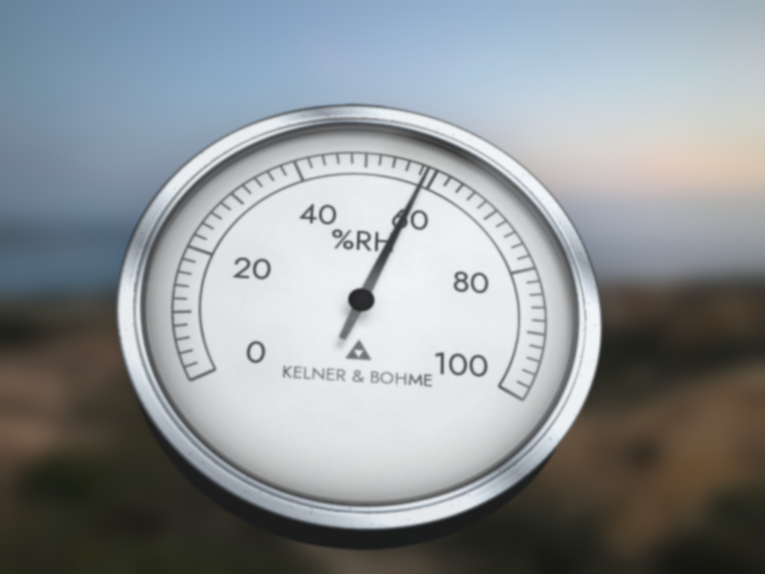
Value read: 59%
